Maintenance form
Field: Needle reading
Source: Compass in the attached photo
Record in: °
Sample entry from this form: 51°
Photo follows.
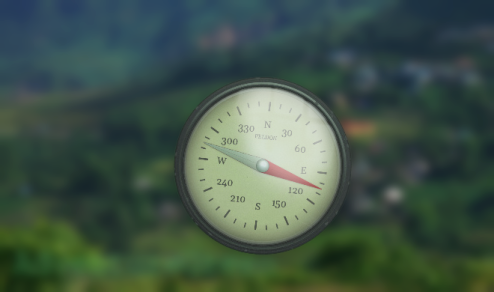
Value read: 105°
